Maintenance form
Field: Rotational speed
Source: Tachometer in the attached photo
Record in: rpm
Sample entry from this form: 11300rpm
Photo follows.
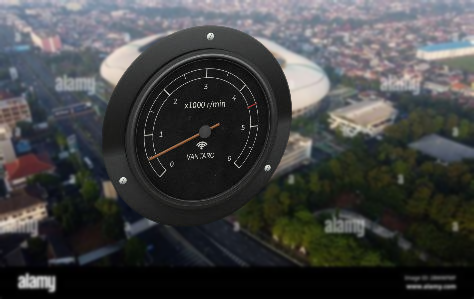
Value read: 500rpm
